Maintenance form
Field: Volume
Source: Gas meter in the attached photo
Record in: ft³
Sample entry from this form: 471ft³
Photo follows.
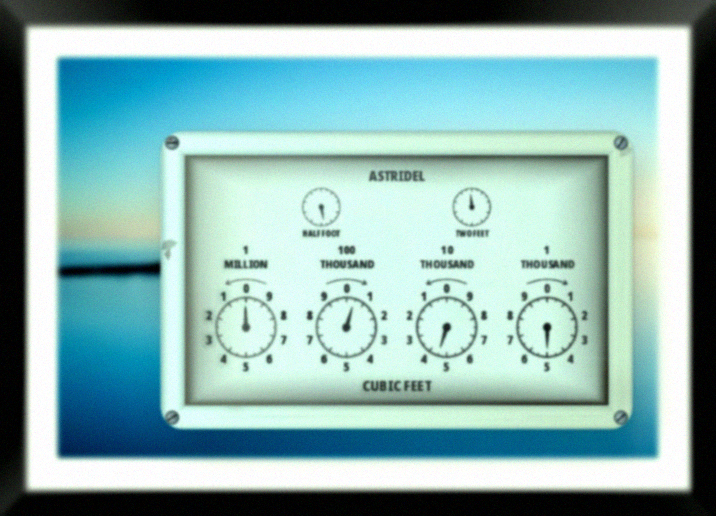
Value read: 4500ft³
